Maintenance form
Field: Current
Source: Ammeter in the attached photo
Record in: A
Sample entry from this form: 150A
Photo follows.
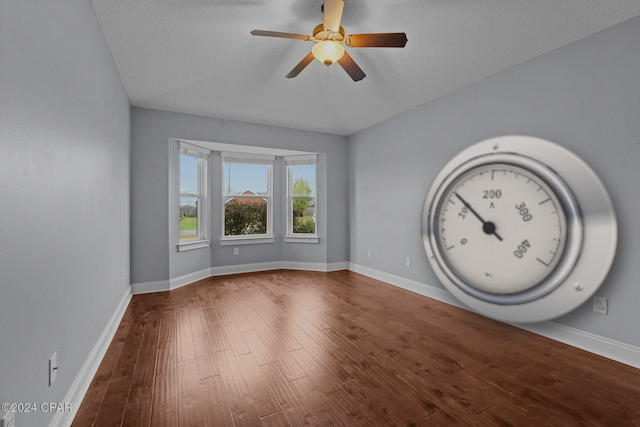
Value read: 120A
